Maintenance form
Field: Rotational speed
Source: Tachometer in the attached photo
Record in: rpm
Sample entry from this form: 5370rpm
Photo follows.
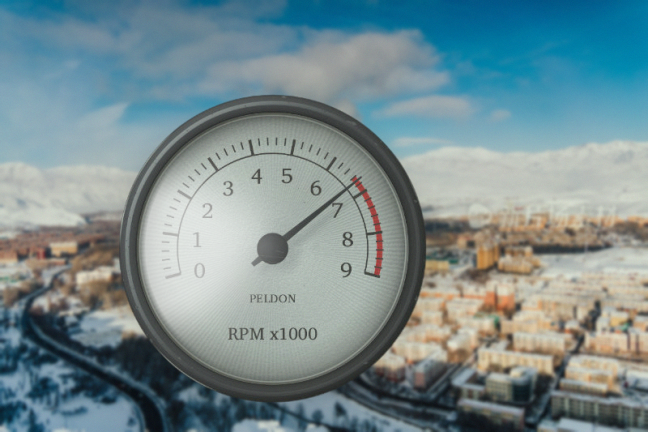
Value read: 6700rpm
